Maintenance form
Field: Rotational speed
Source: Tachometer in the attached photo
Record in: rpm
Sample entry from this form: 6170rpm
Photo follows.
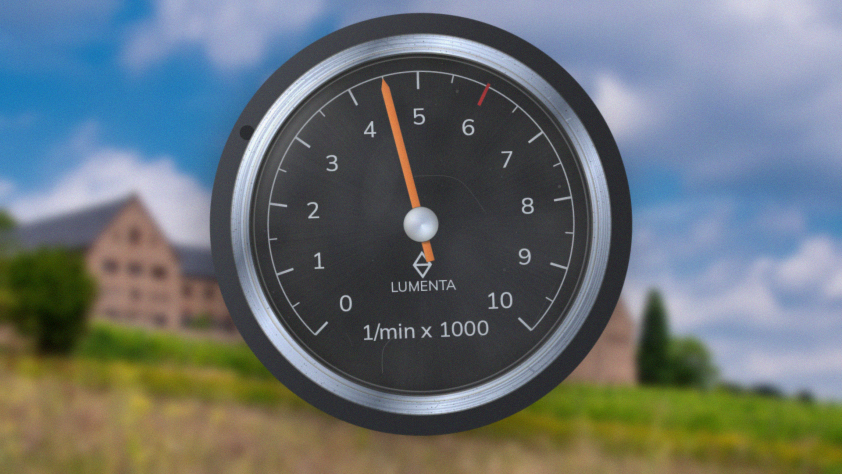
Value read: 4500rpm
